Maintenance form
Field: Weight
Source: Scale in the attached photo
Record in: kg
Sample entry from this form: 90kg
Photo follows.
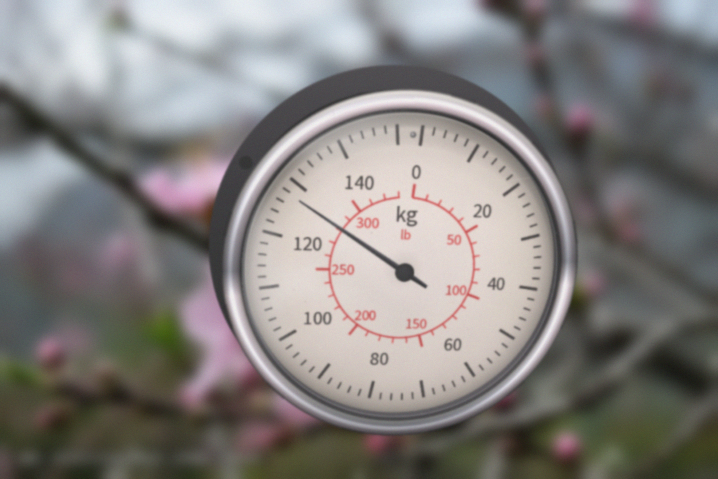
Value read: 128kg
